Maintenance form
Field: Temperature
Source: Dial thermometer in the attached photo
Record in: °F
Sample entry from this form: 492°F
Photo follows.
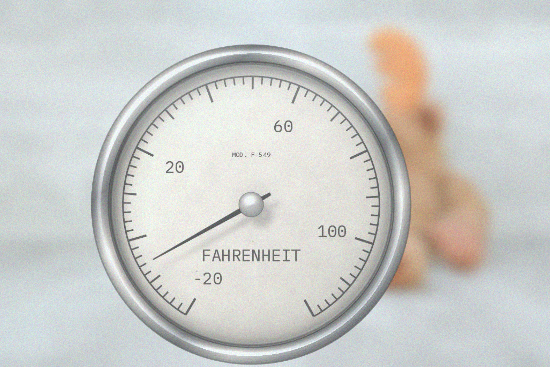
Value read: -6°F
